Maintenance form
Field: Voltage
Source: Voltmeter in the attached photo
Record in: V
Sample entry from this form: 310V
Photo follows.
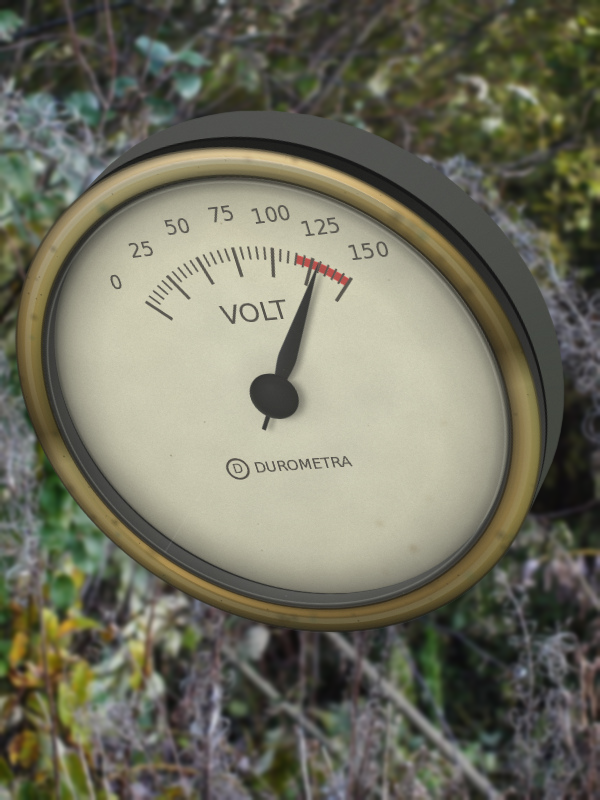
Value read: 130V
